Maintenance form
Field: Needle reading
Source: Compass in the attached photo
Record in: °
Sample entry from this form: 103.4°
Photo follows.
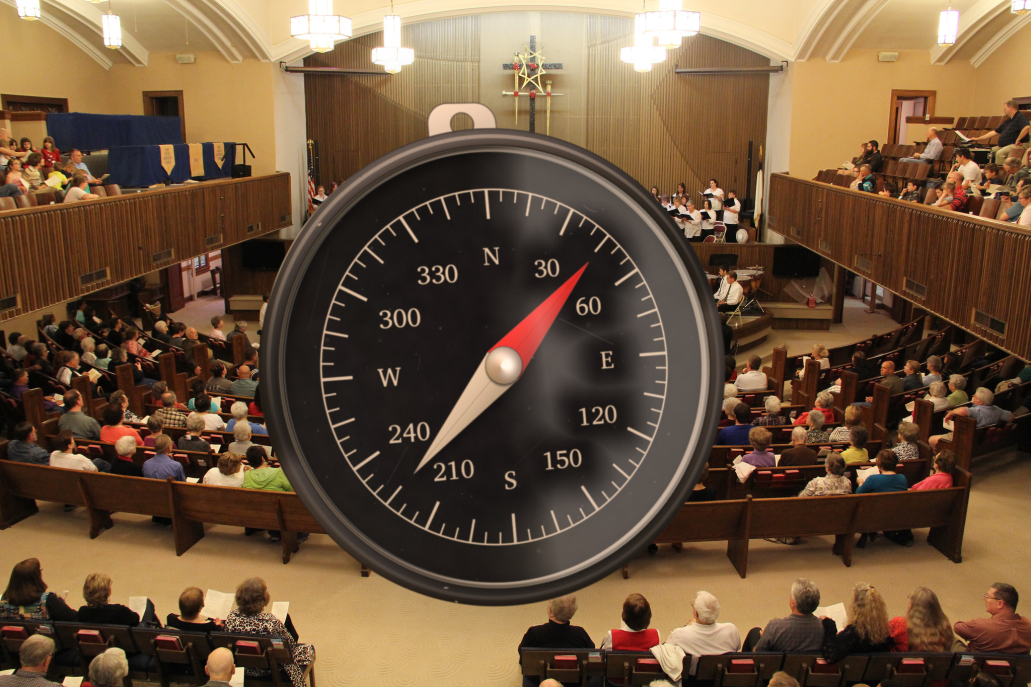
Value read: 45°
